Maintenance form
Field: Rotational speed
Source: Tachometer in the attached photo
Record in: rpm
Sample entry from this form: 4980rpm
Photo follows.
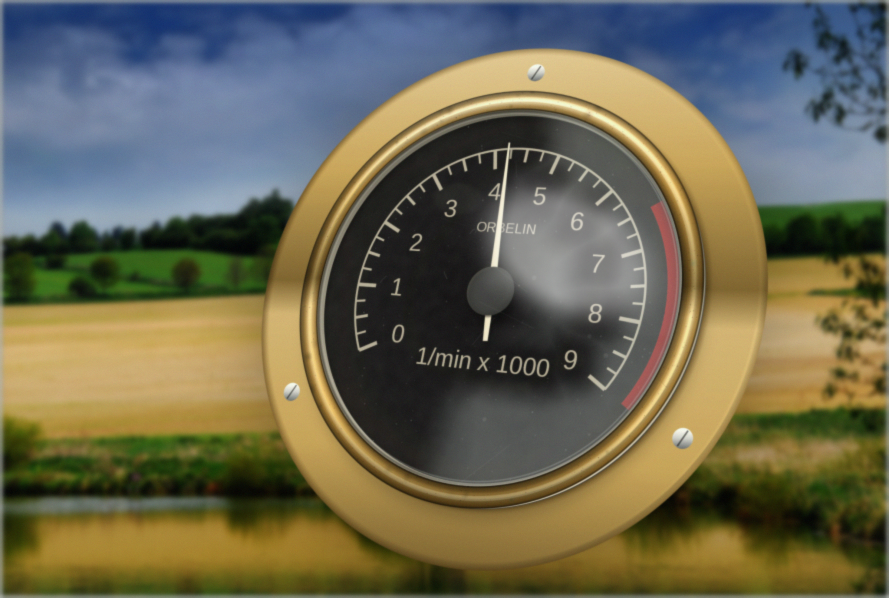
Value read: 4250rpm
